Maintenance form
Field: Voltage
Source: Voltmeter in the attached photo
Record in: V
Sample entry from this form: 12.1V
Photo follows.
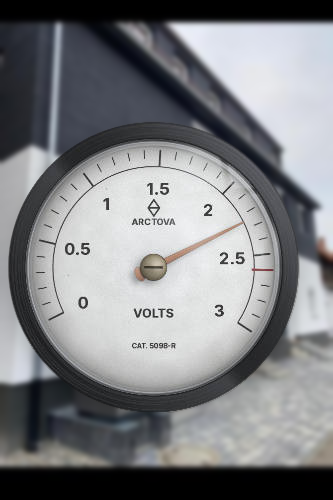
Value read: 2.25V
